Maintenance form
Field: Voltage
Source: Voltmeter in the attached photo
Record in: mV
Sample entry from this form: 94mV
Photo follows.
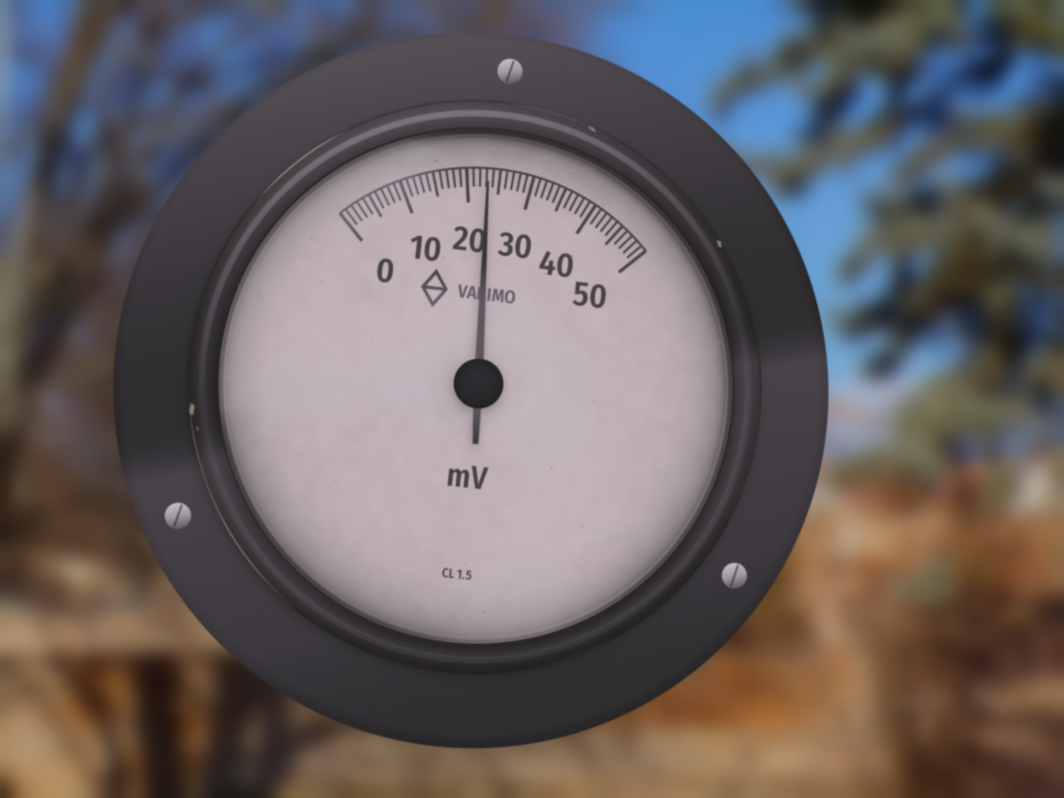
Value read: 23mV
